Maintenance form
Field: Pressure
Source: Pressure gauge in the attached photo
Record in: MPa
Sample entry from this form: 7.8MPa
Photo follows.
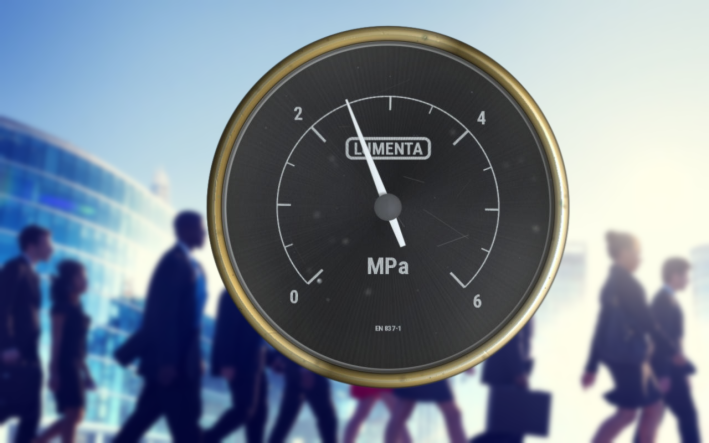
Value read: 2.5MPa
